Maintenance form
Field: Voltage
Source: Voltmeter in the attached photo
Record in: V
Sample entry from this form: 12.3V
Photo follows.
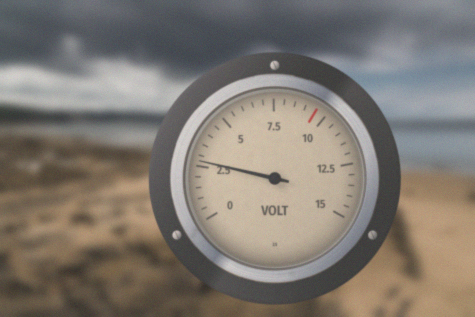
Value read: 2.75V
